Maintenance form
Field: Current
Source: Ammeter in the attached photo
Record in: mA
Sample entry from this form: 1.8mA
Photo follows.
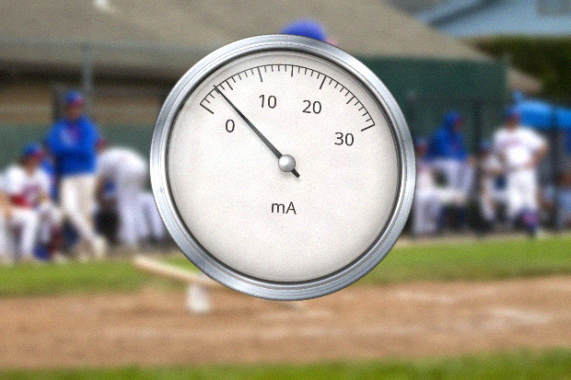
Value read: 3mA
